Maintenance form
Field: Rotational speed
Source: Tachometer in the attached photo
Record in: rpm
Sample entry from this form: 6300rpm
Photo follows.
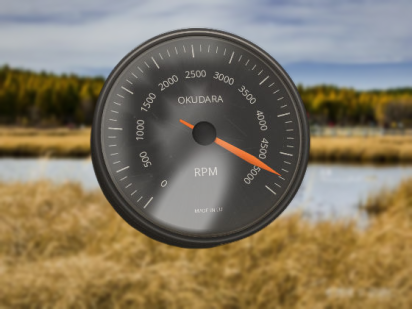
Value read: 4800rpm
